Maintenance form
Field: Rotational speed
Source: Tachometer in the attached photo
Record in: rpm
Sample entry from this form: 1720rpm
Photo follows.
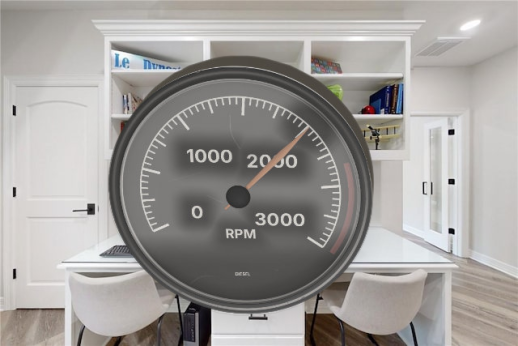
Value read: 2000rpm
